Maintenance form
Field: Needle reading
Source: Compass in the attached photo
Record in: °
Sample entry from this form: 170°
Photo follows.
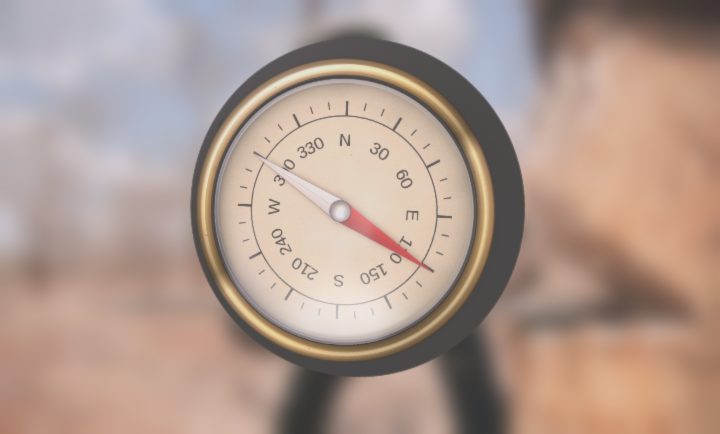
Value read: 120°
